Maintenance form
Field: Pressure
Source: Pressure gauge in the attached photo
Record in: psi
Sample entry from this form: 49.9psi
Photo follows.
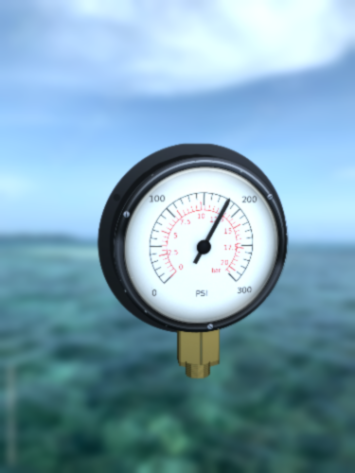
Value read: 180psi
